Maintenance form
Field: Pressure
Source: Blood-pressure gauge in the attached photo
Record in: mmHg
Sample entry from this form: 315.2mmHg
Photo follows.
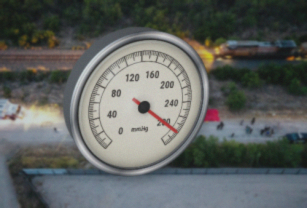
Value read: 280mmHg
